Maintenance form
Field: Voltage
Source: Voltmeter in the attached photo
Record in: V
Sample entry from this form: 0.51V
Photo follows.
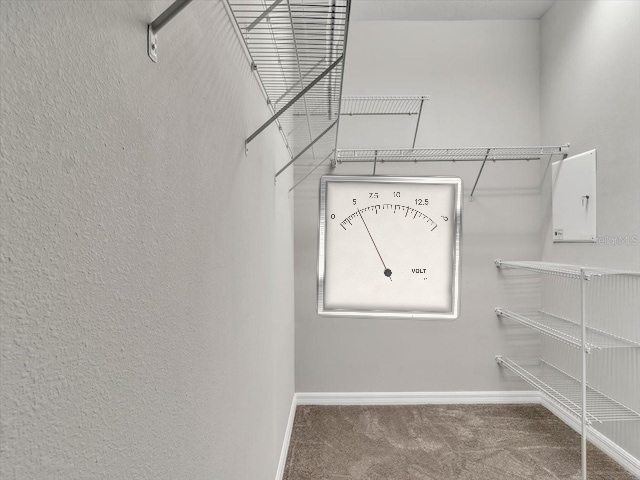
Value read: 5V
